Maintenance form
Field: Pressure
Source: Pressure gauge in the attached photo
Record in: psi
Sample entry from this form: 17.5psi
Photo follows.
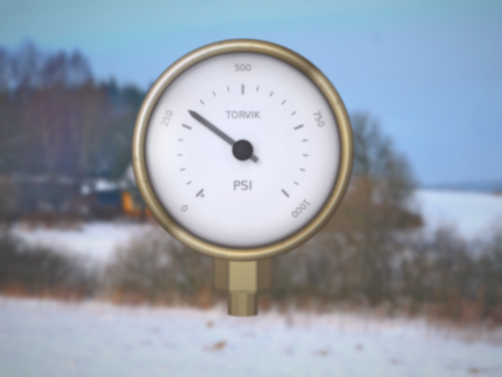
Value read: 300psi
